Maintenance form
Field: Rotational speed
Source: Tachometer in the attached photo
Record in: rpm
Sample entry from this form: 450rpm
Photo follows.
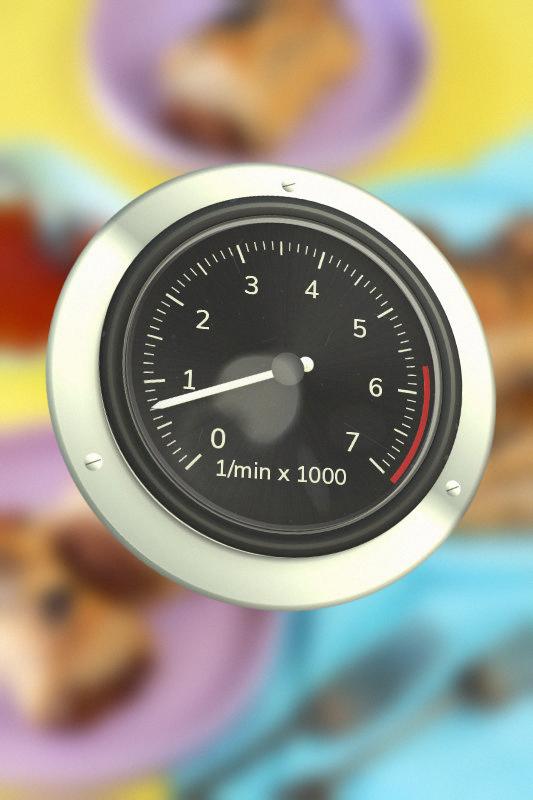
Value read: 700rpm
